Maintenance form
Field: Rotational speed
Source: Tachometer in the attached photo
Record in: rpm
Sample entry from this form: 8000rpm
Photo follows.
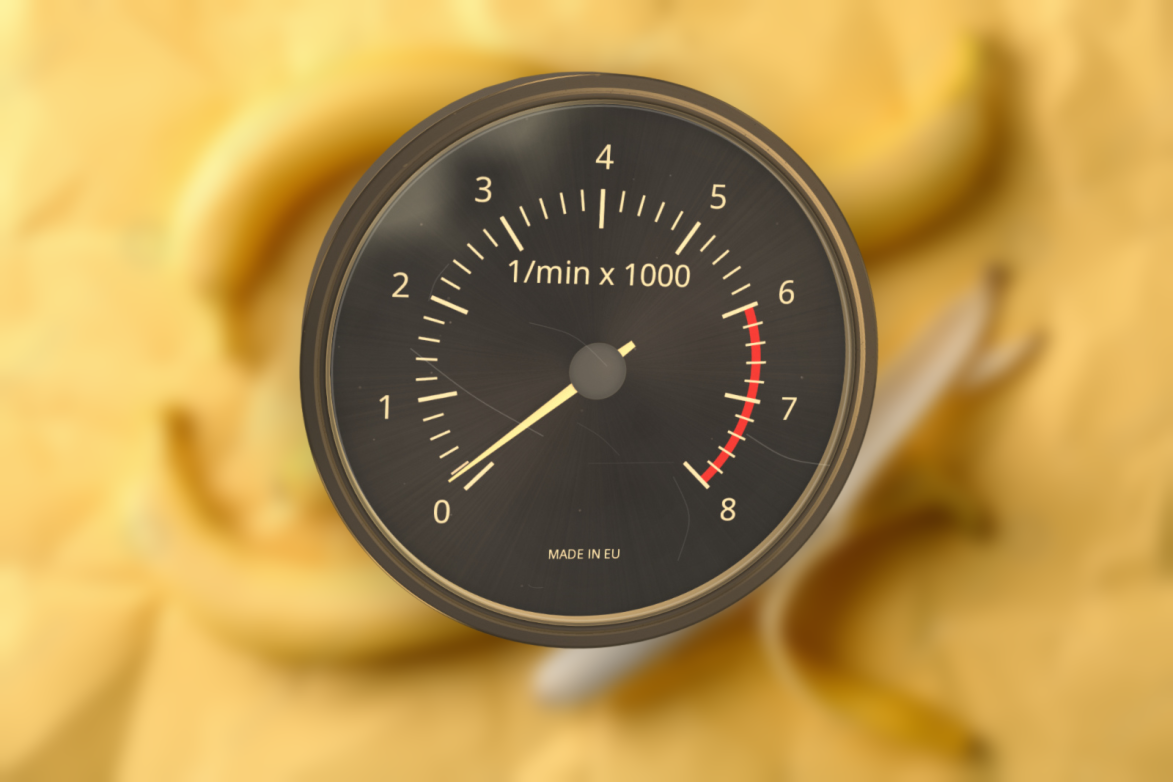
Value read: 200rpm
